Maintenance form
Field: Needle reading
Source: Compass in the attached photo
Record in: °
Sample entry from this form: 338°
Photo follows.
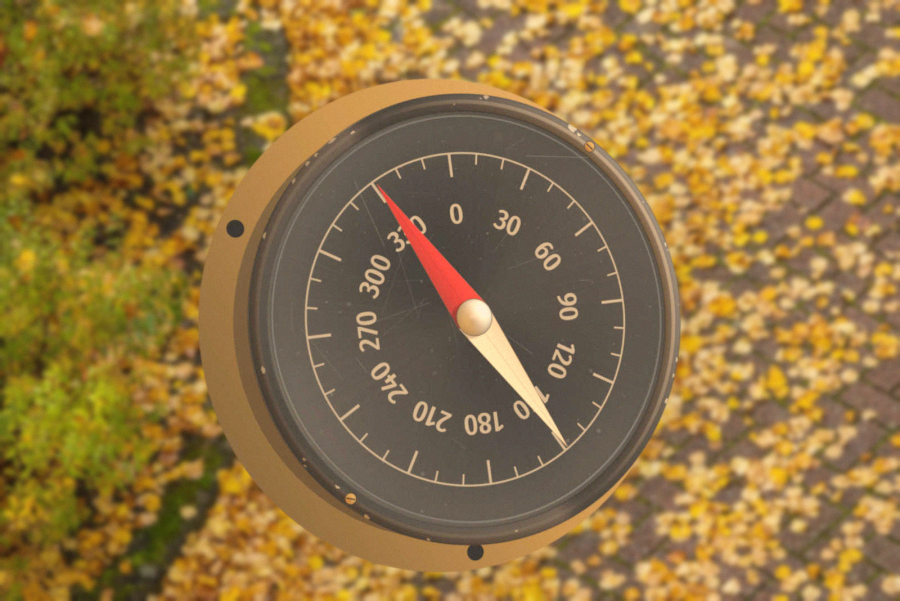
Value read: 330°
